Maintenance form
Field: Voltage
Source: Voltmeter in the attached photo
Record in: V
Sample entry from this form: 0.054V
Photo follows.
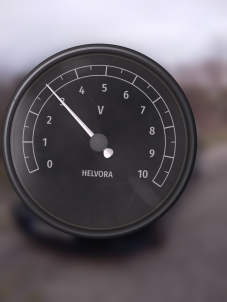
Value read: 3V
